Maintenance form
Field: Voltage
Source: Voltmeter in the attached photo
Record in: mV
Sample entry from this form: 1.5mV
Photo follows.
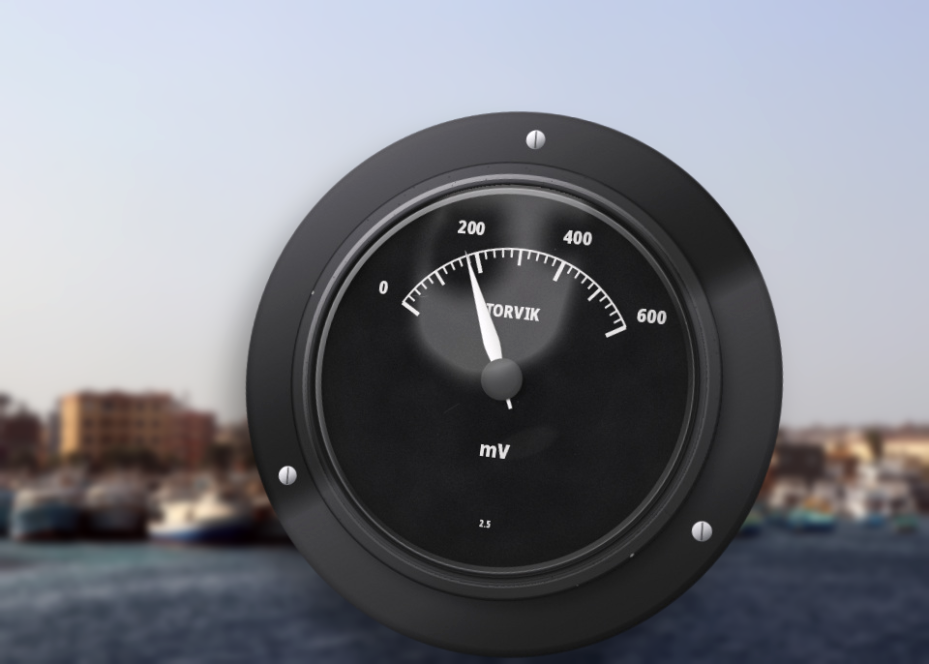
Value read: 180mV
